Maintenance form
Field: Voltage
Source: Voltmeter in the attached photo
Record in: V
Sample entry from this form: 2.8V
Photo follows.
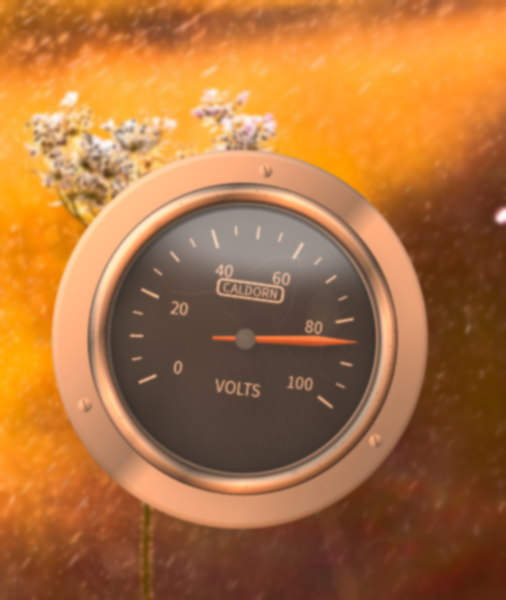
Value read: 85V
